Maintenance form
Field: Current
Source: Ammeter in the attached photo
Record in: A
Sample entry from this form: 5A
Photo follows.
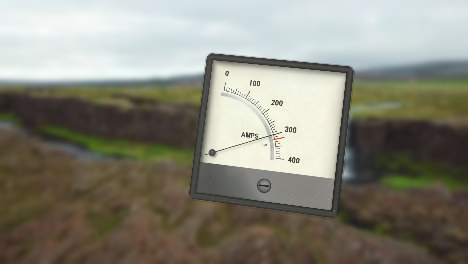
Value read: 300A
